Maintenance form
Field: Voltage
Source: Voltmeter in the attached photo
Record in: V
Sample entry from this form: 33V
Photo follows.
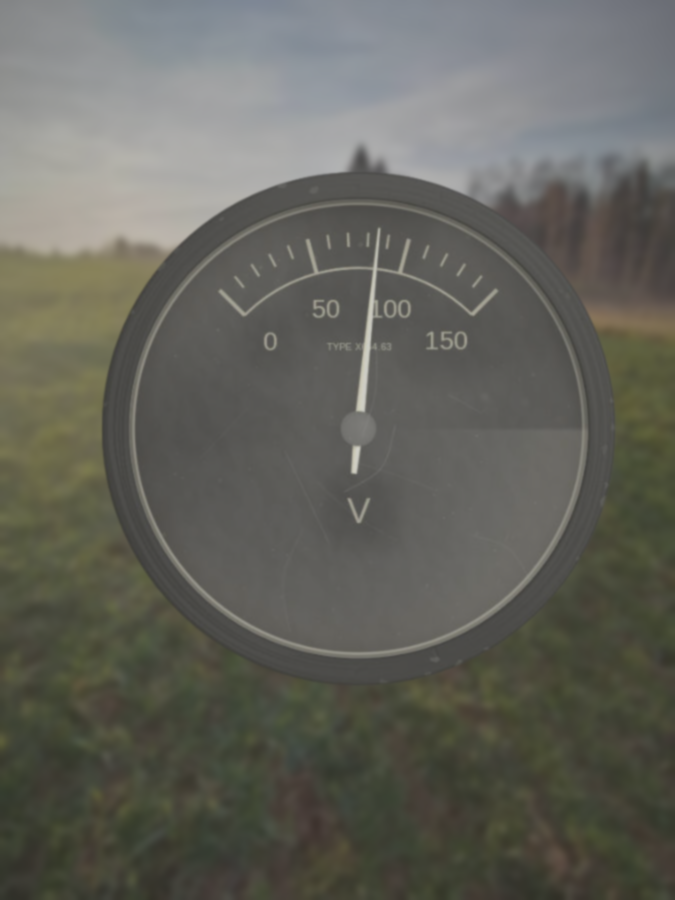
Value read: 85V
